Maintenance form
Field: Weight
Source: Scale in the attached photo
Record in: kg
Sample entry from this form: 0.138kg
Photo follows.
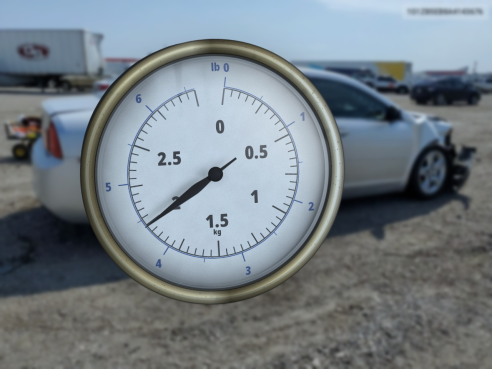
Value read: 2kg
